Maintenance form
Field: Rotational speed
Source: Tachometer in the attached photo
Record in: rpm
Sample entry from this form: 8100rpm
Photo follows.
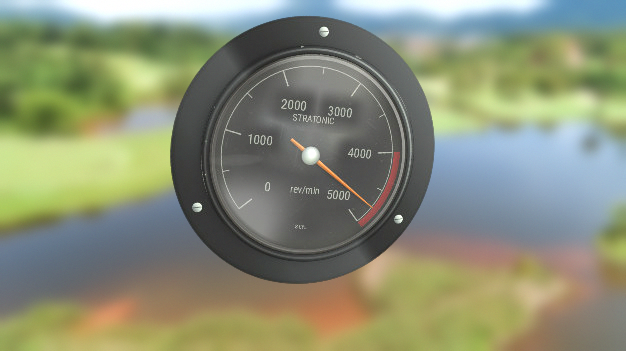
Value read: 4750rpm
